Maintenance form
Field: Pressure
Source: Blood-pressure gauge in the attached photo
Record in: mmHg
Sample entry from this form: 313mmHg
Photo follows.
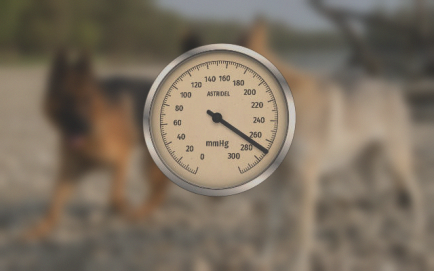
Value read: 270mmHg
